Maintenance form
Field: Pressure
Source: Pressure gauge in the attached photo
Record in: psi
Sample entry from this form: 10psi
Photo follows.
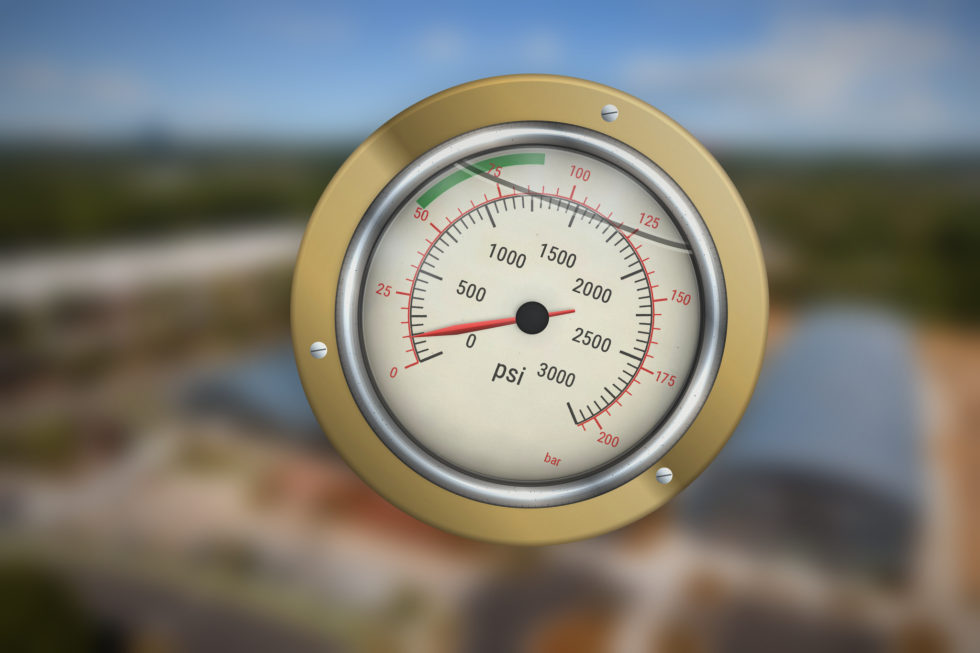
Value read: 150psi
